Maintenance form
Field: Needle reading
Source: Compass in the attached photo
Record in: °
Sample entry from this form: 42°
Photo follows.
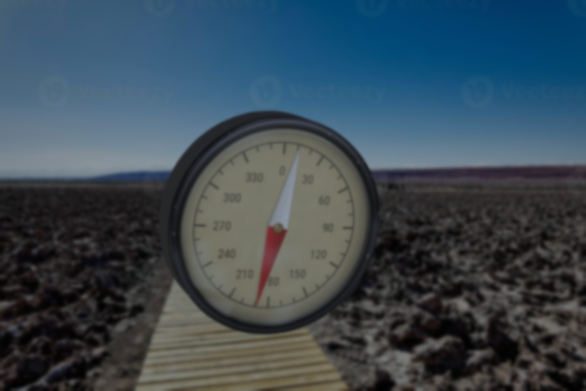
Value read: 190°
